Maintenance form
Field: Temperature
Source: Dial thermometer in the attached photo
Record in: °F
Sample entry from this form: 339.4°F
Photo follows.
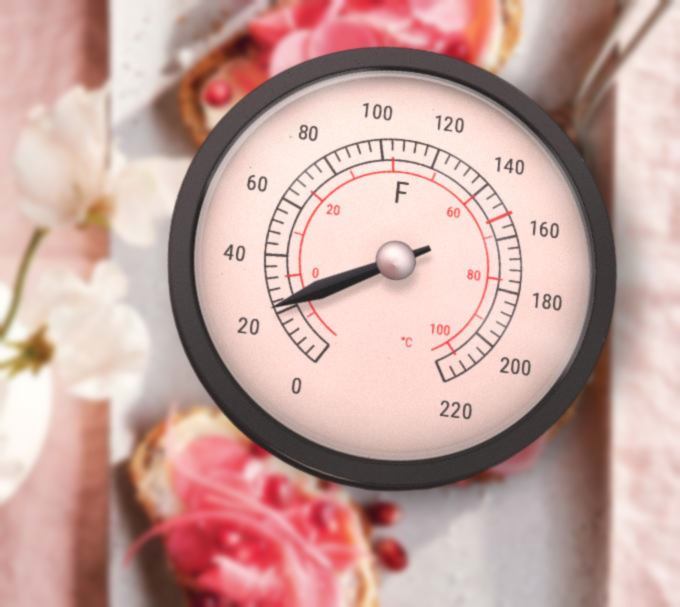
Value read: 22°F
